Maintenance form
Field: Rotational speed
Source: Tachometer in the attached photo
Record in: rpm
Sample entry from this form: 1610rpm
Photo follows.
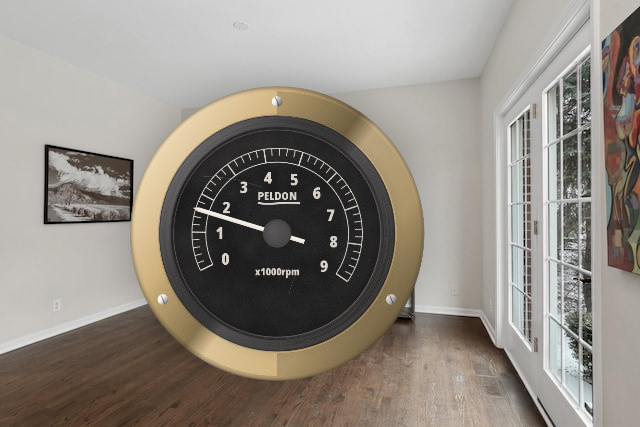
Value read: 1600rpm
